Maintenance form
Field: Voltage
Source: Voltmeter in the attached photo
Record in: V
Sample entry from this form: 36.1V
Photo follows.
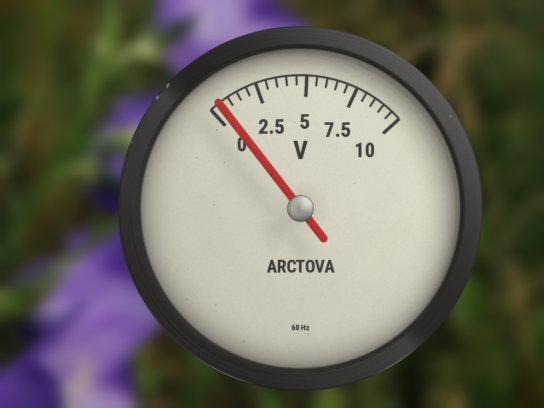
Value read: 0.5V
